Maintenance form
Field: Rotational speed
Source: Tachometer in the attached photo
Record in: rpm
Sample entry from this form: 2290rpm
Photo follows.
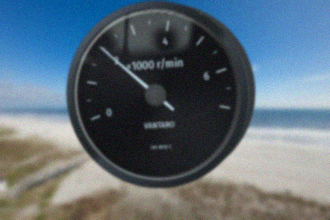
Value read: 2000rpm
